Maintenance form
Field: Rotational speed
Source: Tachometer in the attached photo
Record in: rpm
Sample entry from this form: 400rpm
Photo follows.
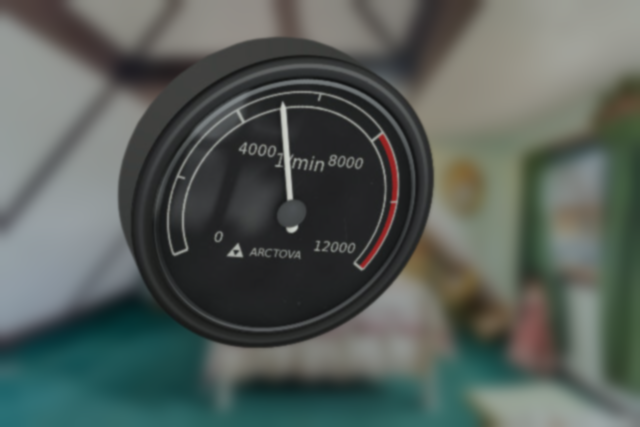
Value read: 5000rpm
